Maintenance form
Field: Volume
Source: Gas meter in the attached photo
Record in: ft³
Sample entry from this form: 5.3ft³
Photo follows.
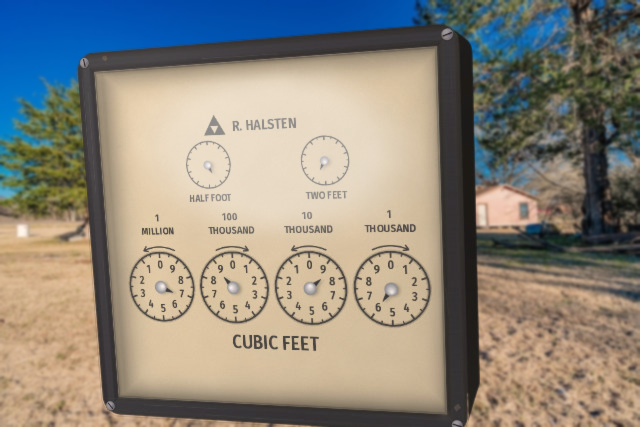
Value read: 688600ft³
